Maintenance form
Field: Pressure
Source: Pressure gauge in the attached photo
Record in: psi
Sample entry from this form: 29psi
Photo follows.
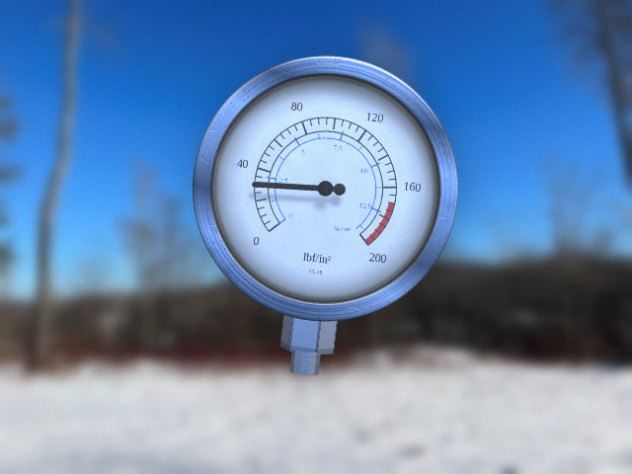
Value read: 30psi
